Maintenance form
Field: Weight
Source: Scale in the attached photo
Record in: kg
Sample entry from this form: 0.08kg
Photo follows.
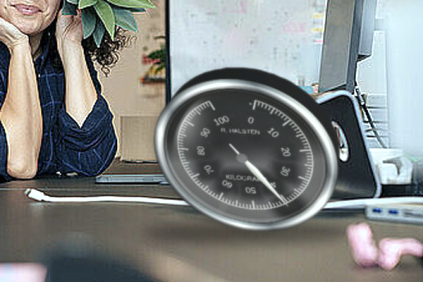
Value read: 40kg
